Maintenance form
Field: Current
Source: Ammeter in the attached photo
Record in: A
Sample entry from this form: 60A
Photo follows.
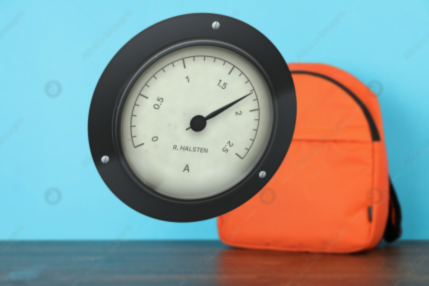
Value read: 1.8A
